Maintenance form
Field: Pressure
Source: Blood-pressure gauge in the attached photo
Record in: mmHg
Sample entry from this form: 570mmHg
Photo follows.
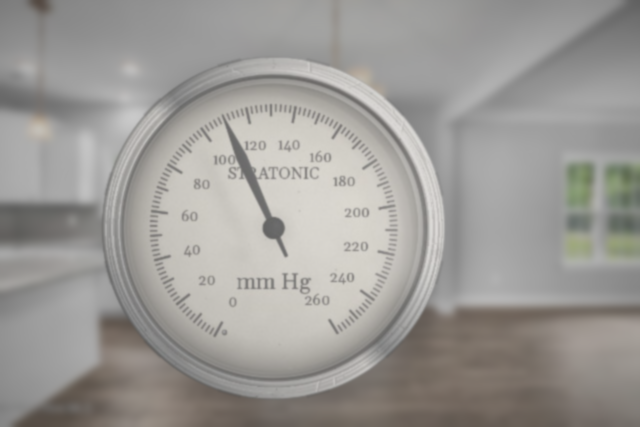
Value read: 110mmHg
